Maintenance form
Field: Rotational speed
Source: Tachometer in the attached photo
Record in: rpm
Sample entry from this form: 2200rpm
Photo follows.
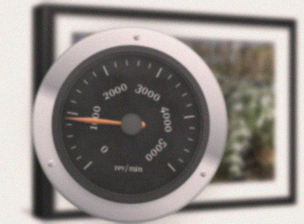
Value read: 900rpm
